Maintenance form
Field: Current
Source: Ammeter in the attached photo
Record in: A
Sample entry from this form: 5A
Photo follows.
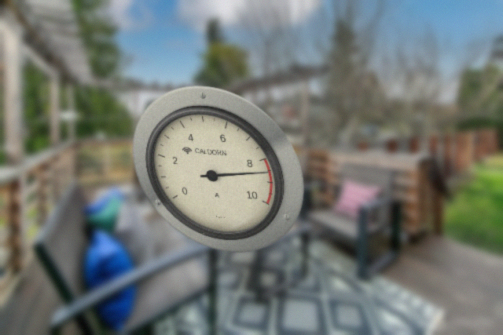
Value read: 8.5A
